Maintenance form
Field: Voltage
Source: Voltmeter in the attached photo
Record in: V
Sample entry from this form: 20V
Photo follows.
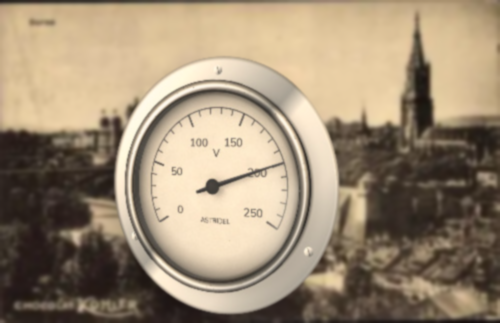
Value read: 200V
